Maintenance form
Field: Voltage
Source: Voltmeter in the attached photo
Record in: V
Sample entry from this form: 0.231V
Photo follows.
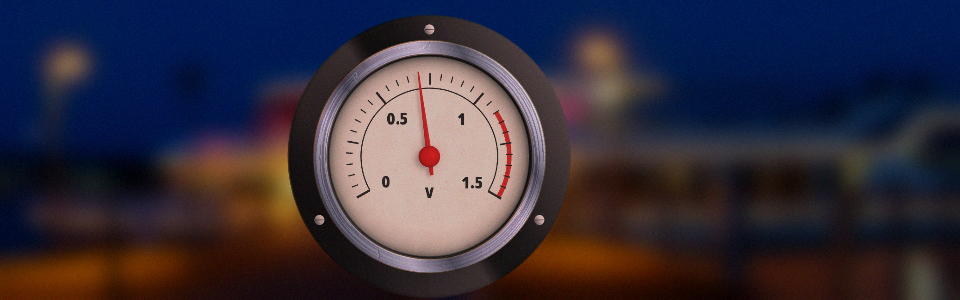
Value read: 0.7V
